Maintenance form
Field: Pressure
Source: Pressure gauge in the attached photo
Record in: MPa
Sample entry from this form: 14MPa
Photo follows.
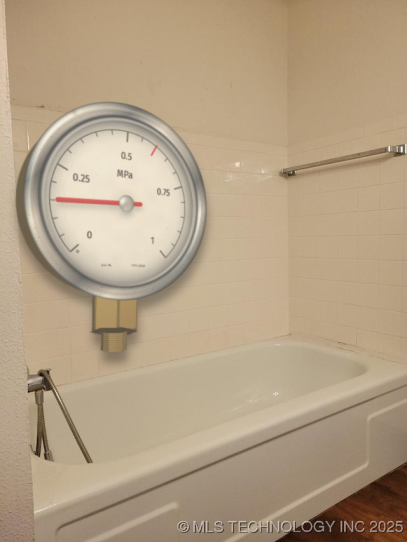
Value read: 0.15MPa
